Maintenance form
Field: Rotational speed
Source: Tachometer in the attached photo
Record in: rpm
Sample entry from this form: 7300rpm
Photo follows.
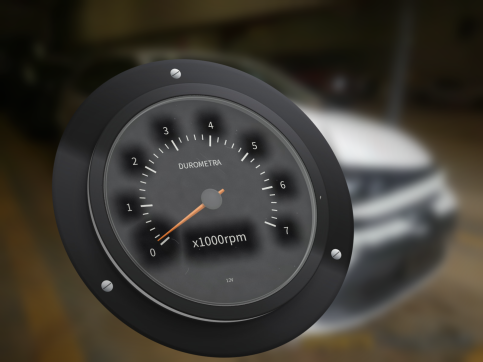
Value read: 100rpm
